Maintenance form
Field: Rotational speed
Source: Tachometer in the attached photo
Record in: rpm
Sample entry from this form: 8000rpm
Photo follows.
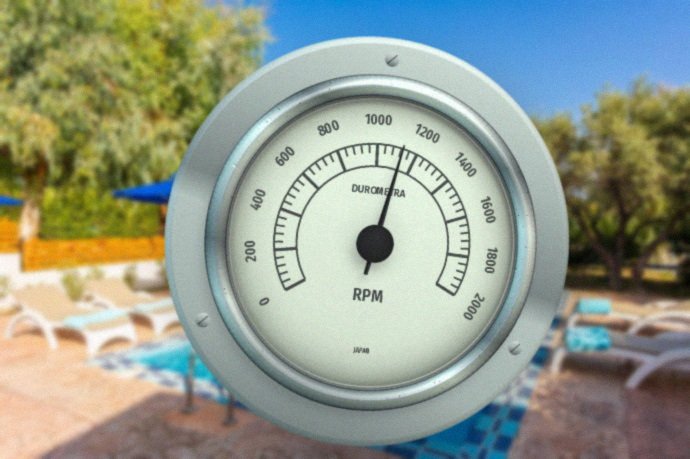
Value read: 1120rpm
